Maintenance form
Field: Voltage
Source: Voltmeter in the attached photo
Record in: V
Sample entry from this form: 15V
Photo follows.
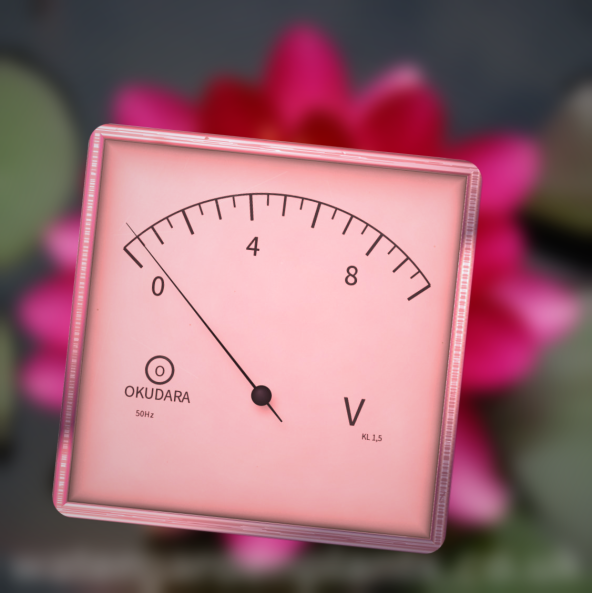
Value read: 0.5V
